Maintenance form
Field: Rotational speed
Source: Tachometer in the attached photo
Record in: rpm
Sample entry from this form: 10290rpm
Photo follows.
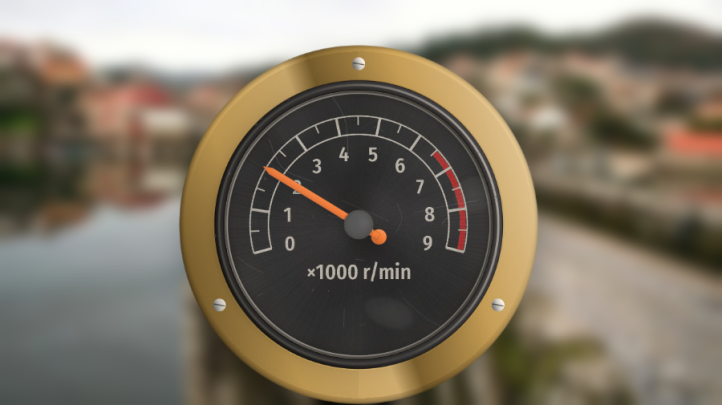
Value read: 2000rpm
